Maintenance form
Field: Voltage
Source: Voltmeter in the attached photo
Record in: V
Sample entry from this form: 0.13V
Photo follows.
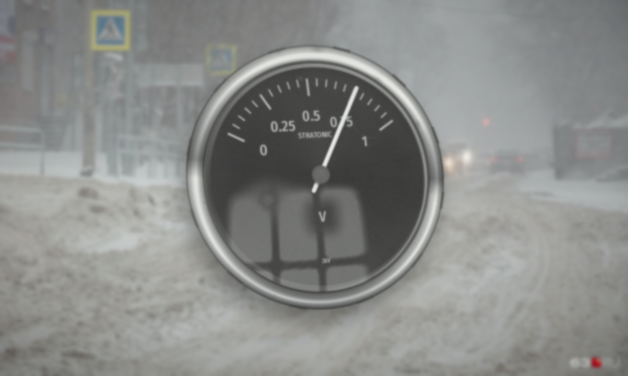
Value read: 0.75V
